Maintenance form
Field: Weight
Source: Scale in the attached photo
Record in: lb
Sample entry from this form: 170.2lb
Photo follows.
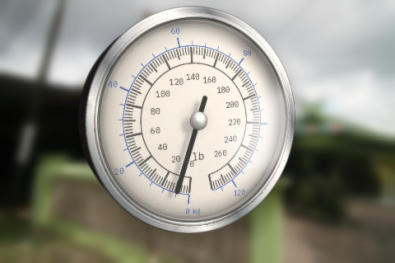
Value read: 10lb
